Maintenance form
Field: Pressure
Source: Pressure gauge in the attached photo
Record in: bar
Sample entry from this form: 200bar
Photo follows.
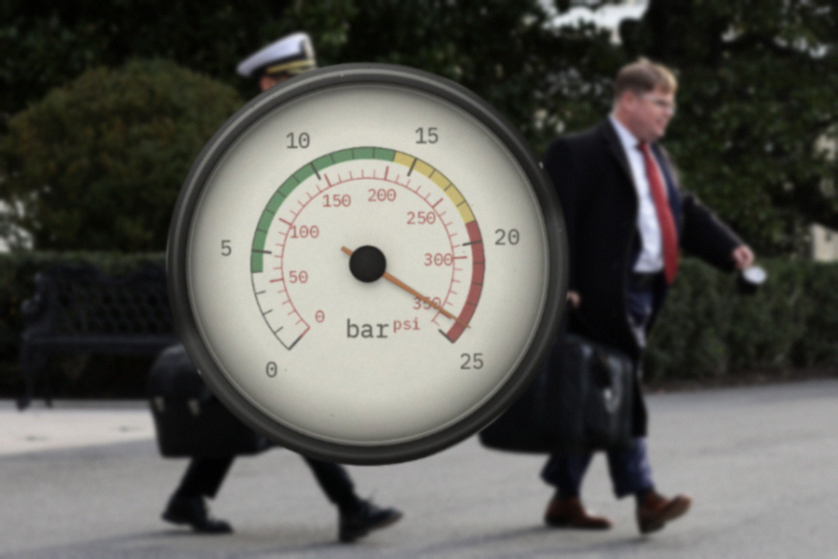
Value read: 24bar
